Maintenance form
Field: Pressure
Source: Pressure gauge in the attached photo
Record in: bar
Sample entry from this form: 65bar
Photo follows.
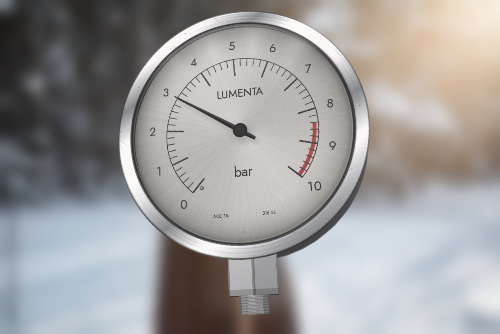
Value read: 3bar
